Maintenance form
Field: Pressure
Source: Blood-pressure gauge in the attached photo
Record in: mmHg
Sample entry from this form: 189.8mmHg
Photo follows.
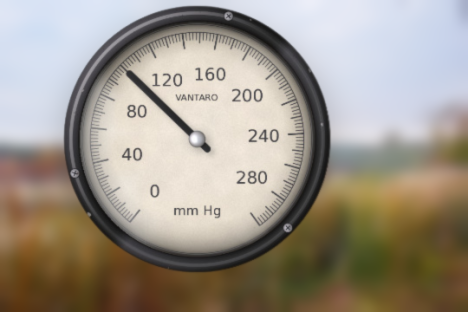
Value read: 100mmHg
